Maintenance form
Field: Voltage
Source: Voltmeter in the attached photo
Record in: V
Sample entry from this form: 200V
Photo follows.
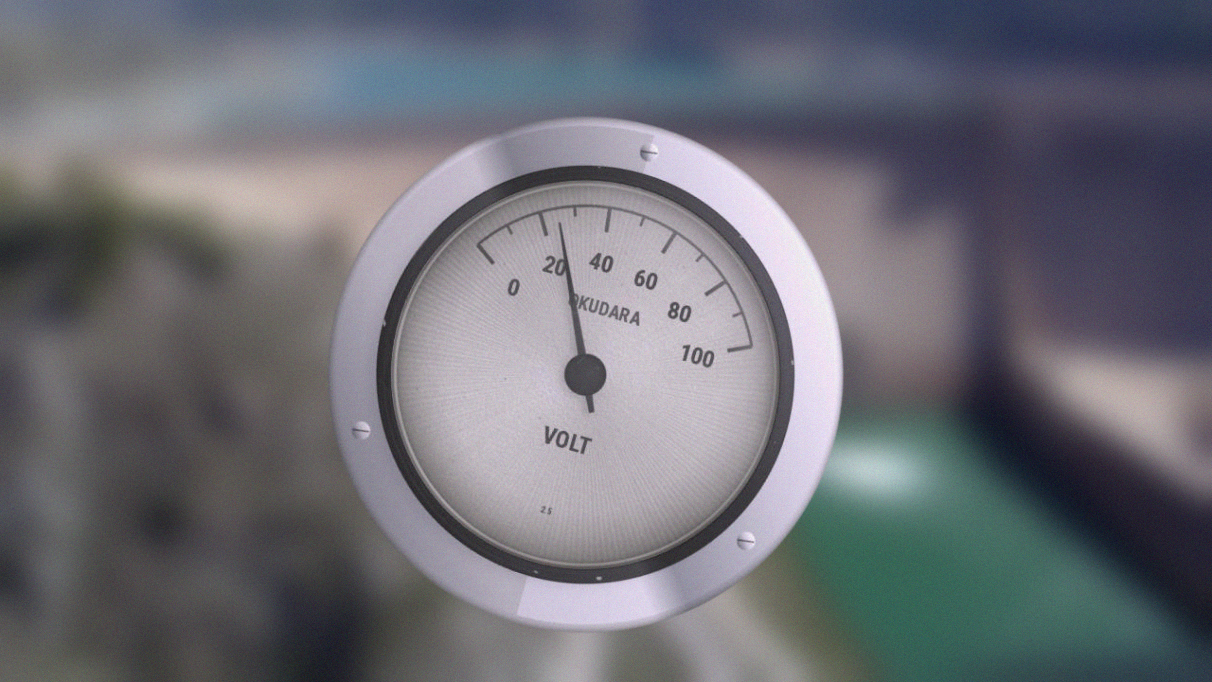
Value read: 25V
